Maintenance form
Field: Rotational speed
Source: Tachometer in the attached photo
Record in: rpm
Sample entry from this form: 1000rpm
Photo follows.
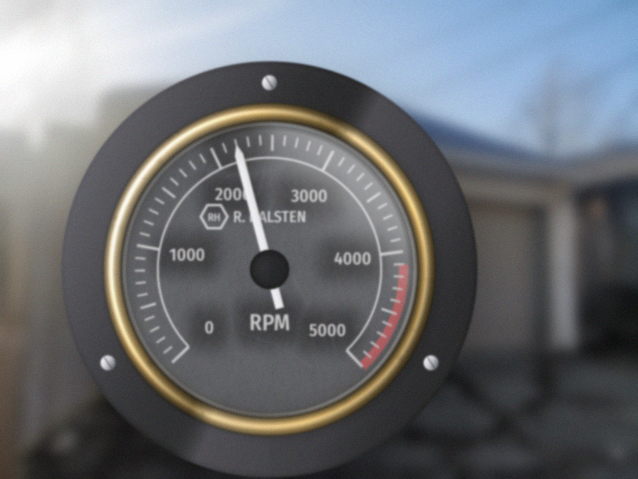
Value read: 2200rpm
